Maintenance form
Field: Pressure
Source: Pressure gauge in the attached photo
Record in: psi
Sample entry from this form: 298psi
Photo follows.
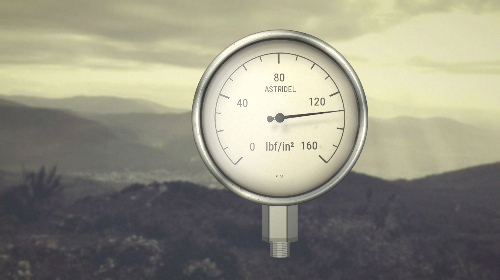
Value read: 130psi
